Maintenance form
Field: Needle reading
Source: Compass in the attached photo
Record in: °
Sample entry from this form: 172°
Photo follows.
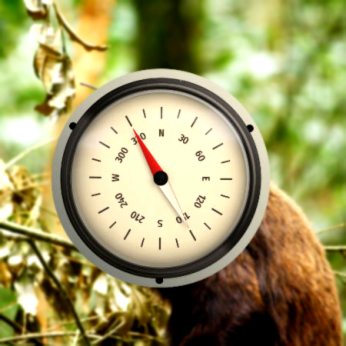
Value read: 330°
